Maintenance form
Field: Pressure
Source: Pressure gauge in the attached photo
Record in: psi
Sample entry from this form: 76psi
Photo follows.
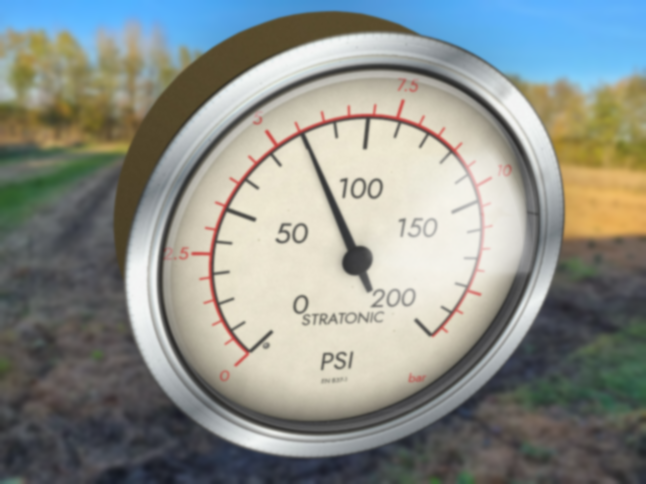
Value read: 80psi
